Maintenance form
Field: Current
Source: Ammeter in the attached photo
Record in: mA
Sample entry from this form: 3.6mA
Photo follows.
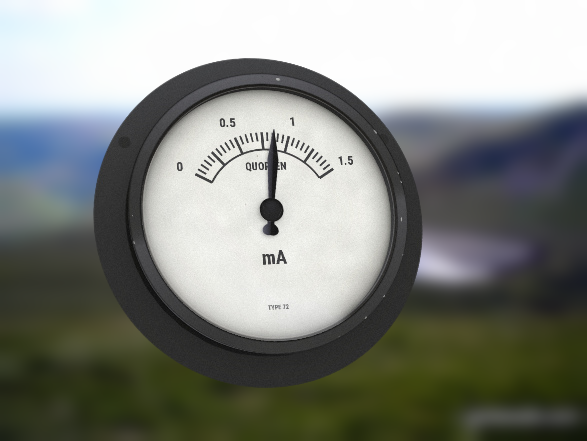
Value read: 0.85mA
